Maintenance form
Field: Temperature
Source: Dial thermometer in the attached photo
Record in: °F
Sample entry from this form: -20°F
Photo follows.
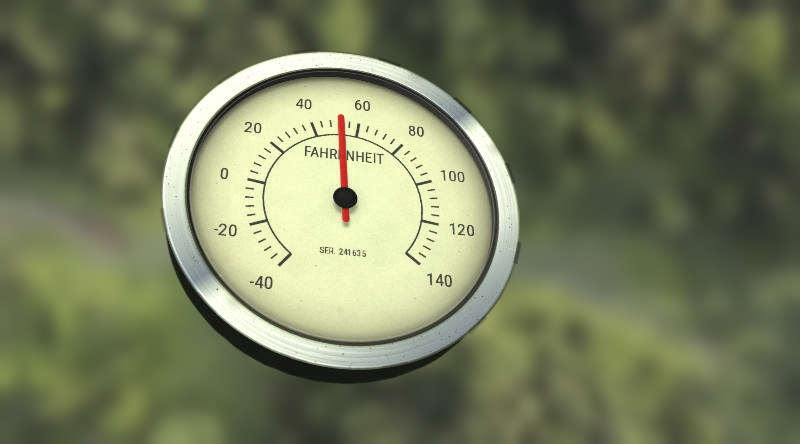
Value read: 52°F
